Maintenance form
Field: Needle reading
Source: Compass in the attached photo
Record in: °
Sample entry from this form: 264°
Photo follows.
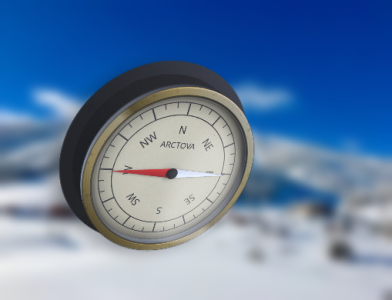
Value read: 270°
